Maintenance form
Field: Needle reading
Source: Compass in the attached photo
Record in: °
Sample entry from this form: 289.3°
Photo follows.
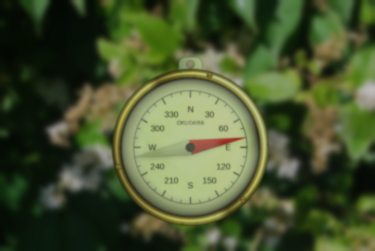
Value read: 80°
